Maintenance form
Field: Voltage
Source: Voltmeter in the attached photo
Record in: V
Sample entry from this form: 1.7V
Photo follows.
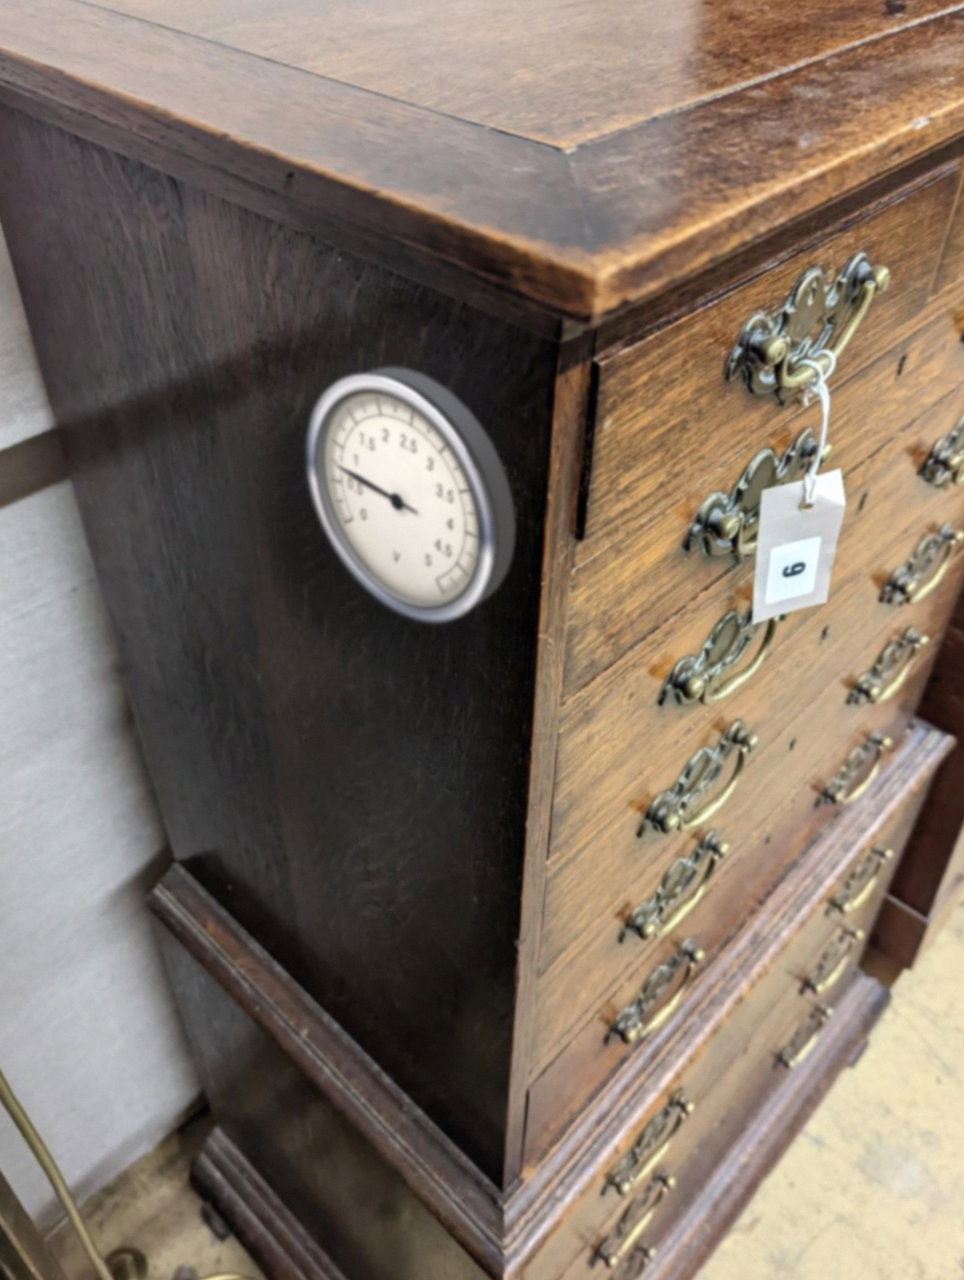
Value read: 0.75V
